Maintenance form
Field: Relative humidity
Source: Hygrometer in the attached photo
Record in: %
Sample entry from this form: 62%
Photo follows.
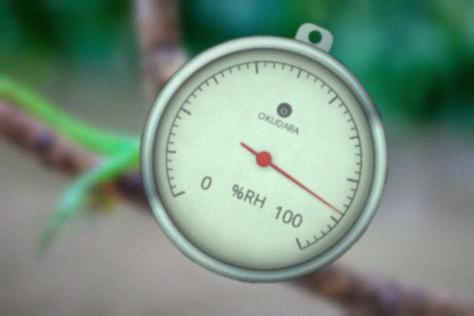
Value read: 88%
